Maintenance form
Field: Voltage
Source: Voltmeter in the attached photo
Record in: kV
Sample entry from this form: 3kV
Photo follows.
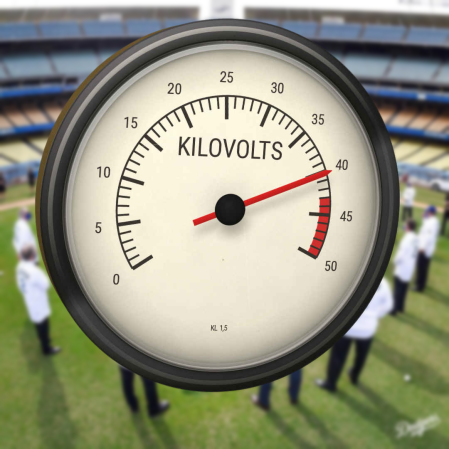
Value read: 40kV
